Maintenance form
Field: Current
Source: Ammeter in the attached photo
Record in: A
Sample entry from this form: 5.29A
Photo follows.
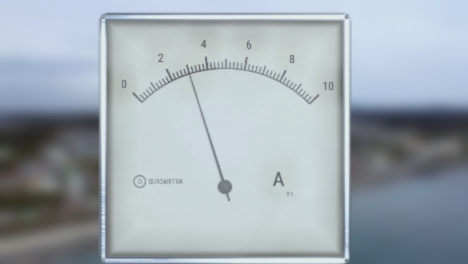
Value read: 3A
